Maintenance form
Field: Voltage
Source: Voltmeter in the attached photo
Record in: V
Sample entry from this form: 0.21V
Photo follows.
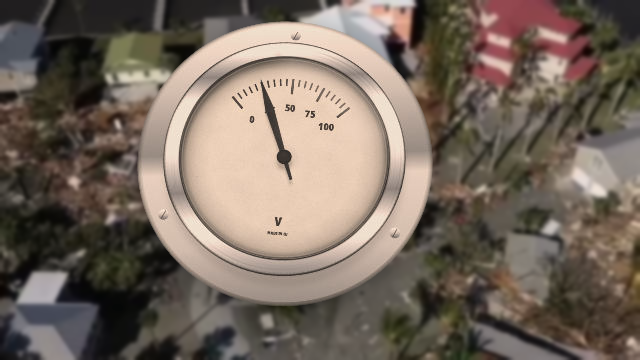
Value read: 25V
